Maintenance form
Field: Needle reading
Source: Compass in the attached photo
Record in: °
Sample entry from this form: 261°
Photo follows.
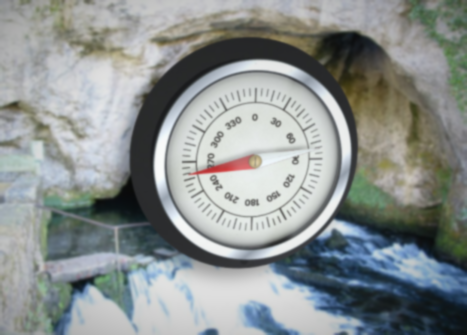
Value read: 260°
